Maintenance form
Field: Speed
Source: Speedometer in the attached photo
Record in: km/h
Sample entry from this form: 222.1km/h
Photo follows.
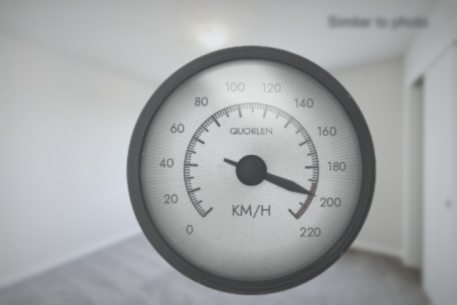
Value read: 200km/h
